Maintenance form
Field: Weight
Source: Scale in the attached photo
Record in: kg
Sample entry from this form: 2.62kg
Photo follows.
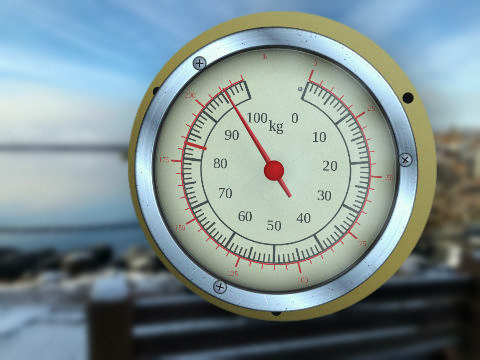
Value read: 96kg
